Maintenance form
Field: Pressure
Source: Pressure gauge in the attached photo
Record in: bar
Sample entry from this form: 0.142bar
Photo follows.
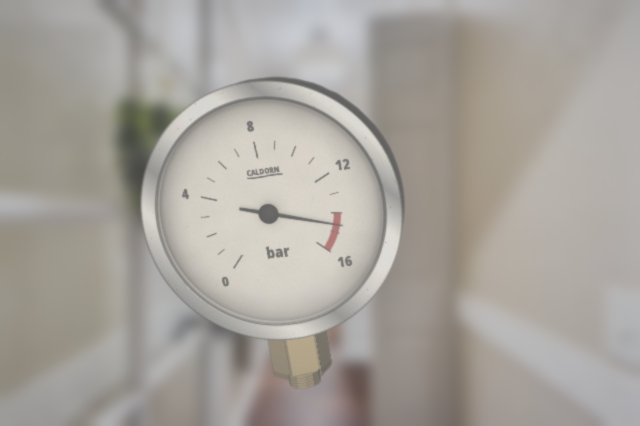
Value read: 14.5bar
